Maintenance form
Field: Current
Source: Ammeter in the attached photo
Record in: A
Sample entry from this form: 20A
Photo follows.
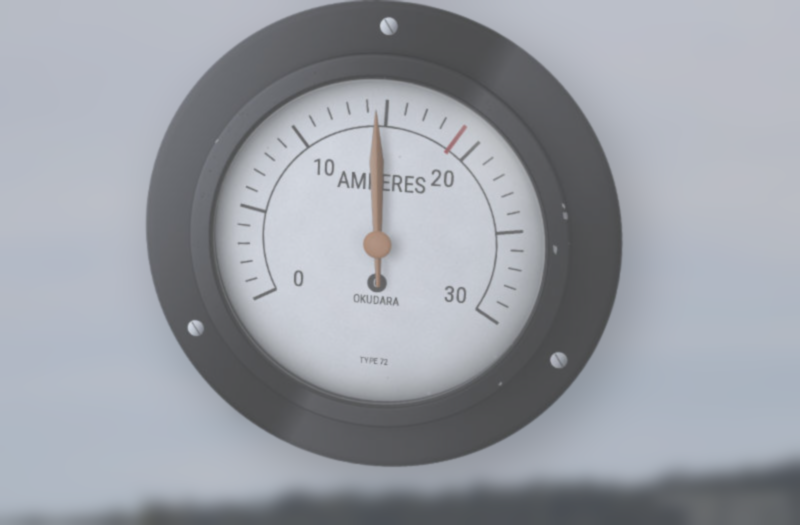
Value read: 14.5A
